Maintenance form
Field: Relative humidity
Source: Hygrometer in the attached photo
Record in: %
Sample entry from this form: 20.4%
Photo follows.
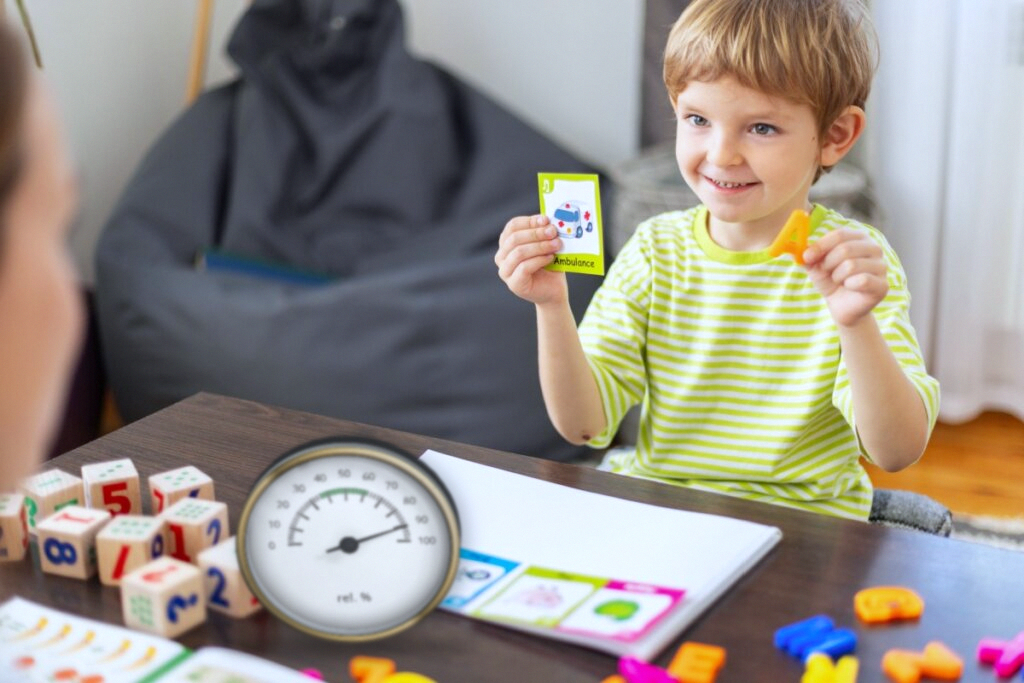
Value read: 90%
